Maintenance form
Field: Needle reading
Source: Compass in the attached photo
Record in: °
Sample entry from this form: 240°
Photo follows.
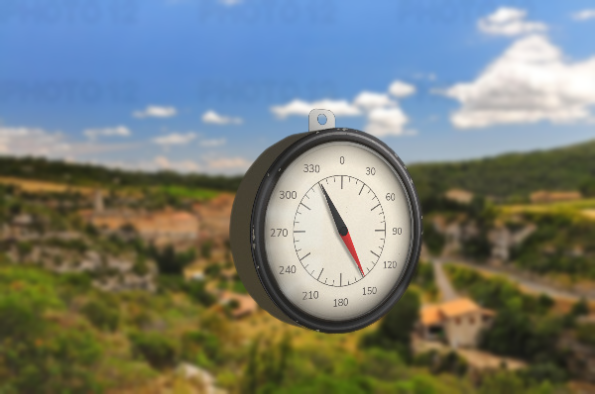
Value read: 150°
